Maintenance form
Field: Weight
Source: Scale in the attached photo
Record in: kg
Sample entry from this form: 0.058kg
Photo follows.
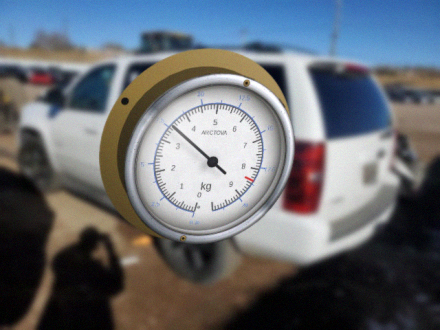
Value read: 3.5kg
